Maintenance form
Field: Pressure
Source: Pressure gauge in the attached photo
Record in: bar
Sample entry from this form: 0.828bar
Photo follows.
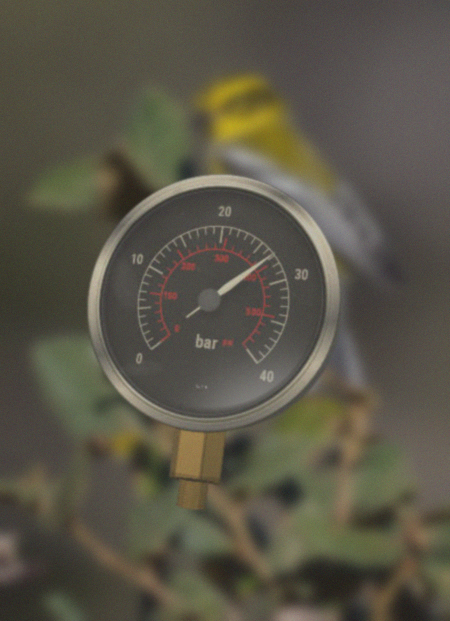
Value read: 27bar
